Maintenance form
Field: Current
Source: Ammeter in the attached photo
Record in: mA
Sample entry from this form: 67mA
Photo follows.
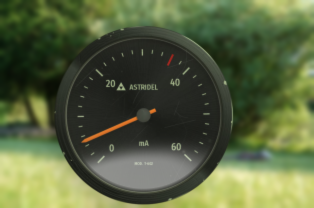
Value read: 5mA
